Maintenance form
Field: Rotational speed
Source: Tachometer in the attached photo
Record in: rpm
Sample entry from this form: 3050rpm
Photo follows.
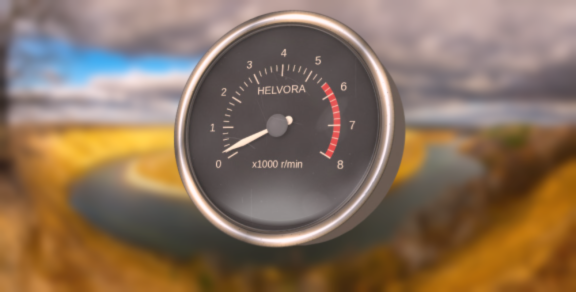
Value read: 200rpm
